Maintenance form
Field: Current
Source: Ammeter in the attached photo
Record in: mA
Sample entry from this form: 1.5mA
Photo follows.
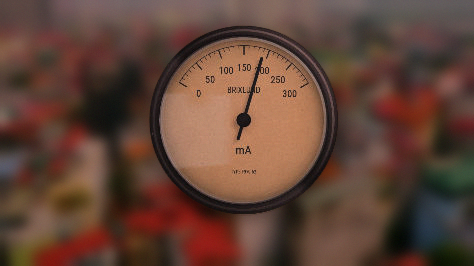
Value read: 190mA
